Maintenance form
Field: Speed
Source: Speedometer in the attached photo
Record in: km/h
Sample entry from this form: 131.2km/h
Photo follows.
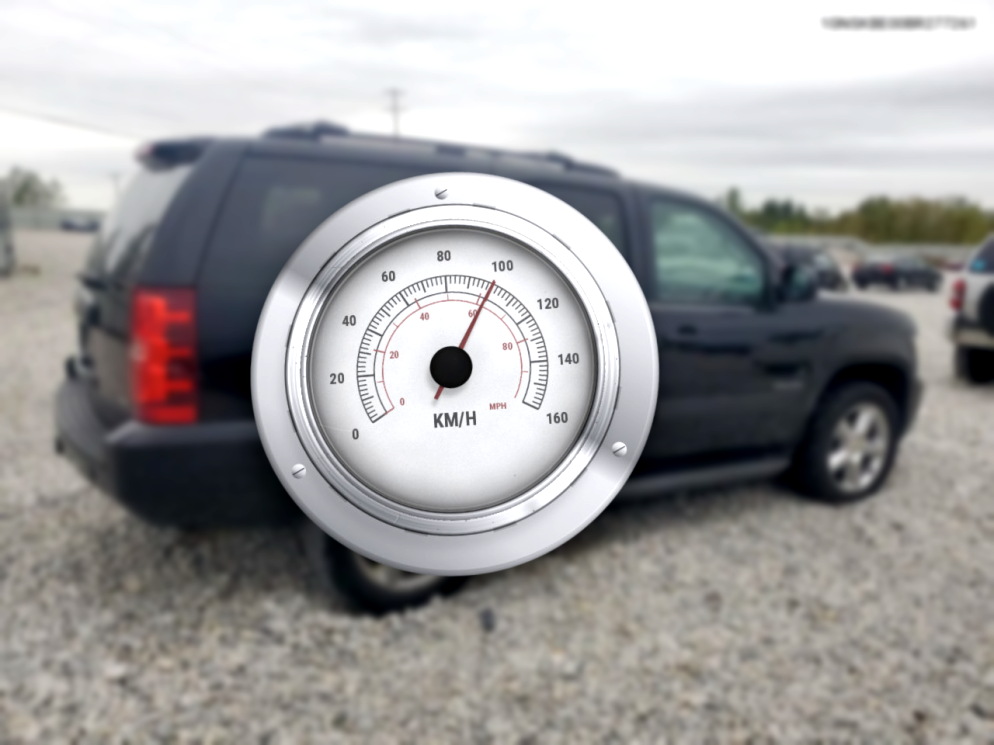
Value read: 100km/h
